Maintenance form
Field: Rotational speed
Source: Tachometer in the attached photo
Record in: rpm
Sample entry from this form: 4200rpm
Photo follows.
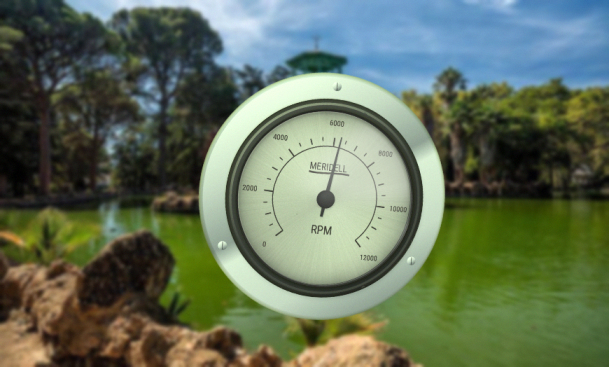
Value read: 6250rpm
